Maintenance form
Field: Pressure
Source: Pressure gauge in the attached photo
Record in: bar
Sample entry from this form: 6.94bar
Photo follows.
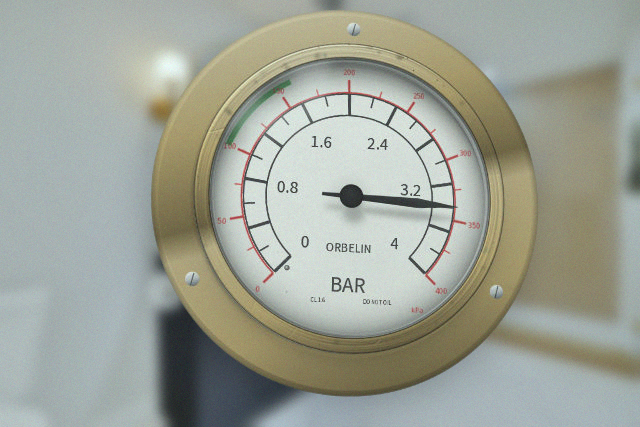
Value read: 3.4bar
